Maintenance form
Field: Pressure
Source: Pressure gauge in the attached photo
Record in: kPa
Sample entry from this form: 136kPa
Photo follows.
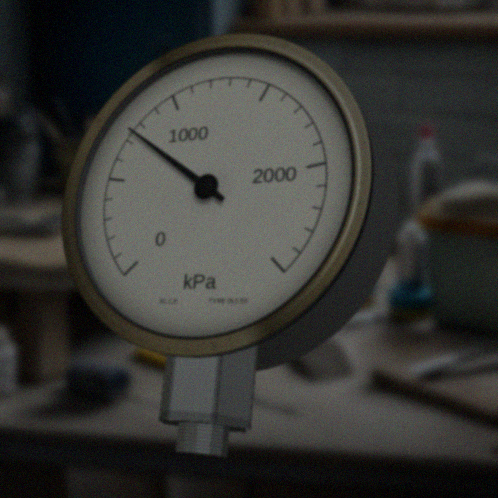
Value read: 750kPa
